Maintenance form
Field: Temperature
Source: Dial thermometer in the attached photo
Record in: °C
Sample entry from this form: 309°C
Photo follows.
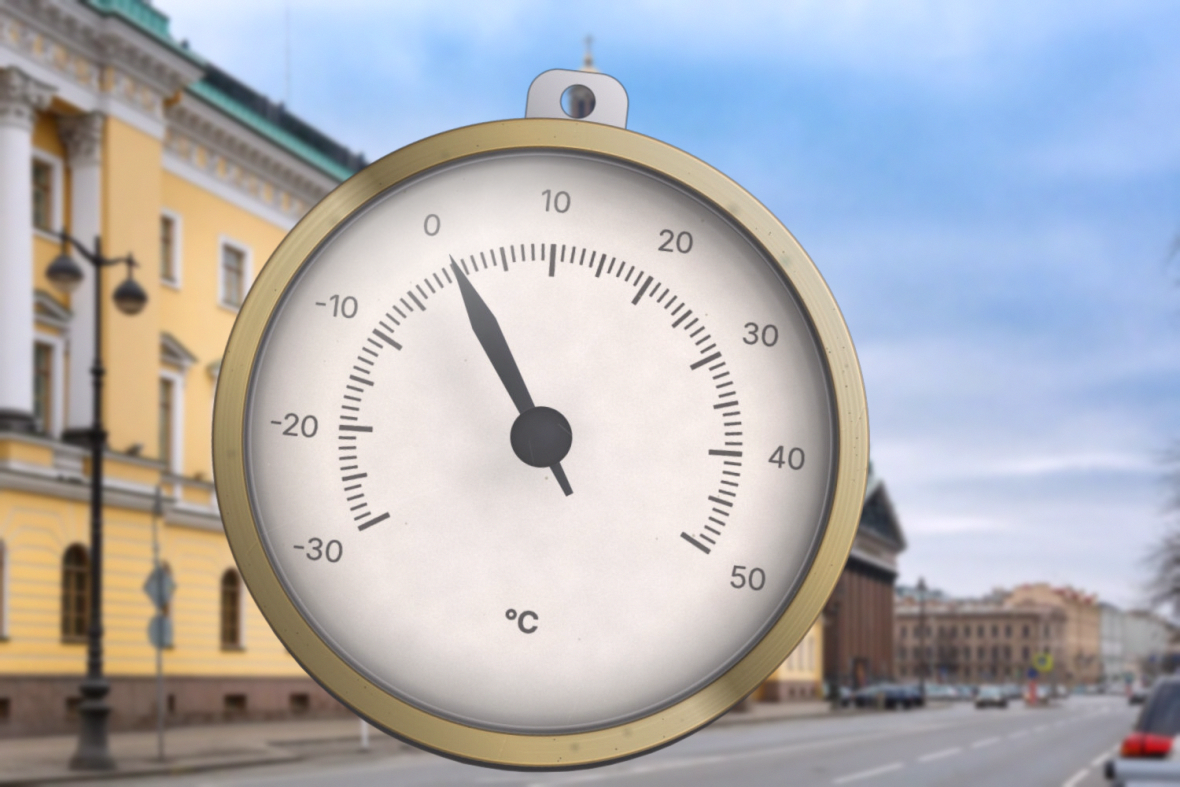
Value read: 0°C
